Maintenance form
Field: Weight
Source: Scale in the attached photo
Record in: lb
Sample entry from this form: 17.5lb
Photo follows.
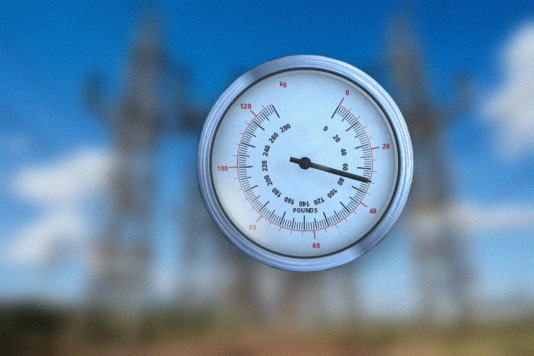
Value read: 70lb
